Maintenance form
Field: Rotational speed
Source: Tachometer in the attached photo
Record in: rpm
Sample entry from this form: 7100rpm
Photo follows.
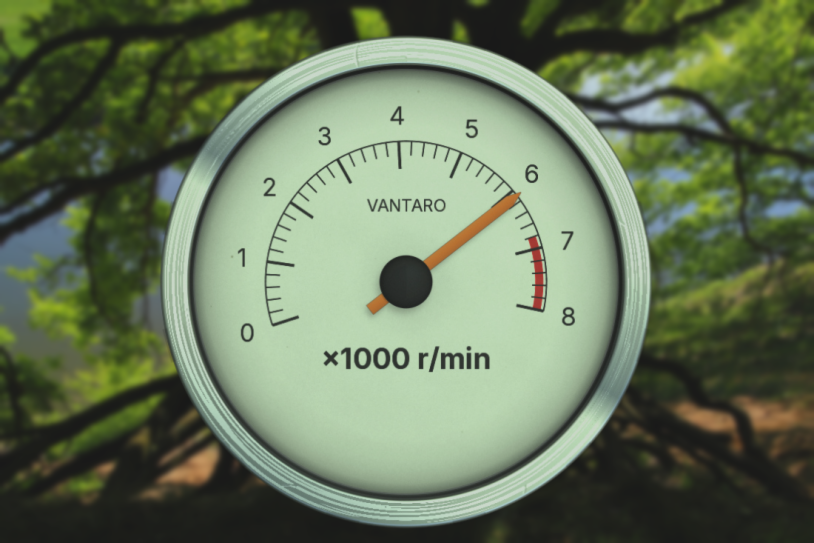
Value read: 6100rpm
